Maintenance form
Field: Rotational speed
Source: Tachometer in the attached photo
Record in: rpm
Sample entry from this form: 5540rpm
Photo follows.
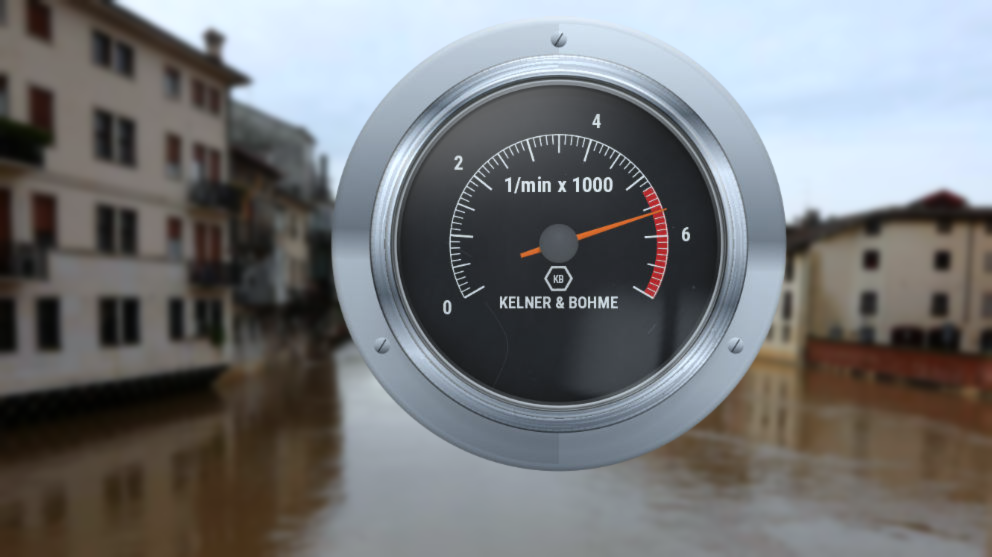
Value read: 5600rpm
